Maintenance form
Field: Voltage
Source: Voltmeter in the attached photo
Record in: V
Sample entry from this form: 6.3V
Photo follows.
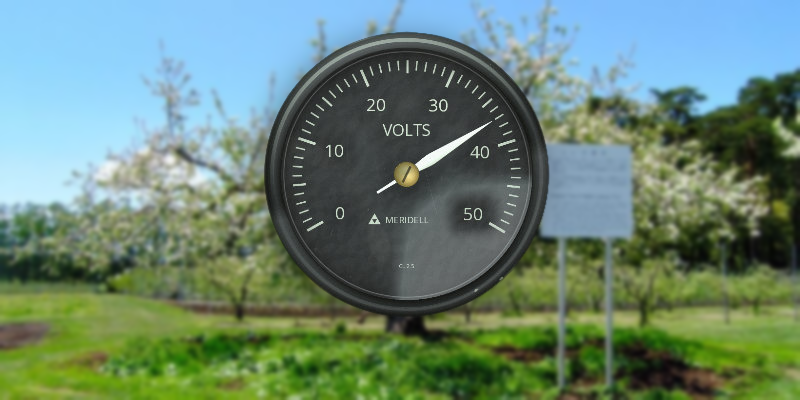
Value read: 37V
